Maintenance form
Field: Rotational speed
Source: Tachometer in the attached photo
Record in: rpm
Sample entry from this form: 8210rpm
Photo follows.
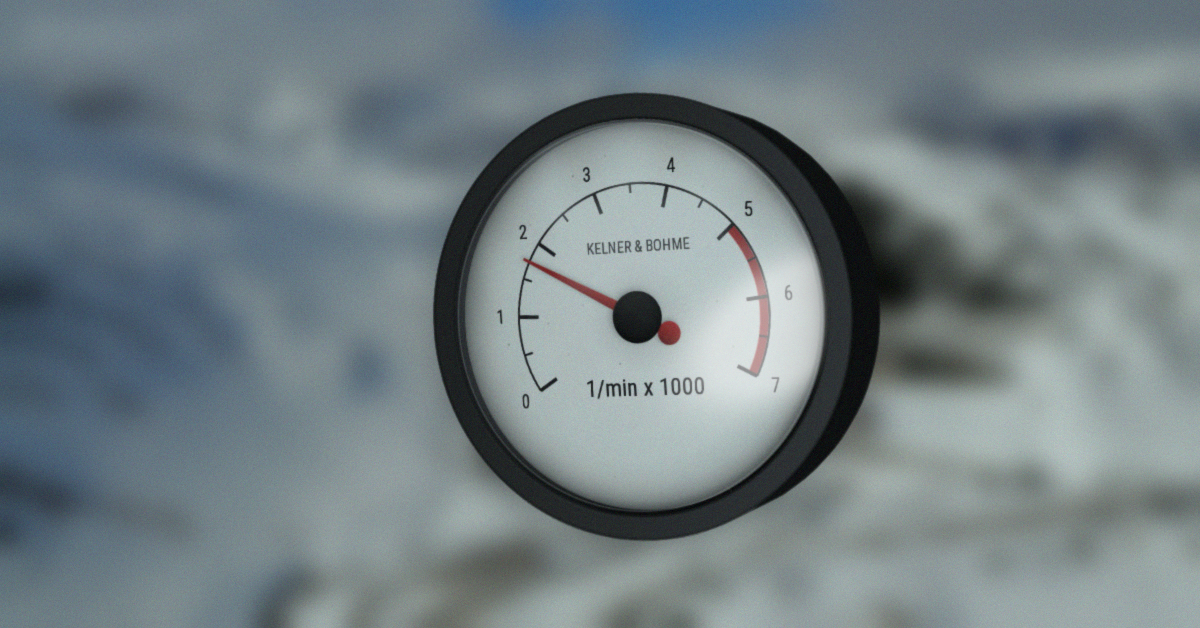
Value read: 1750rpm
